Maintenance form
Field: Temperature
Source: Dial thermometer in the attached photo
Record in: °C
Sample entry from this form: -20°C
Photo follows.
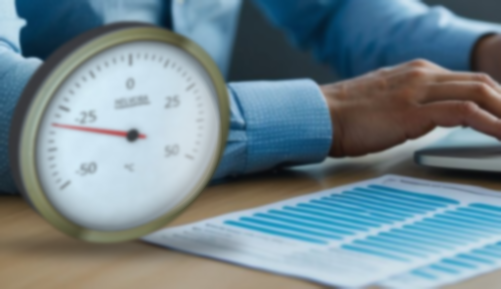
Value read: -30°C
